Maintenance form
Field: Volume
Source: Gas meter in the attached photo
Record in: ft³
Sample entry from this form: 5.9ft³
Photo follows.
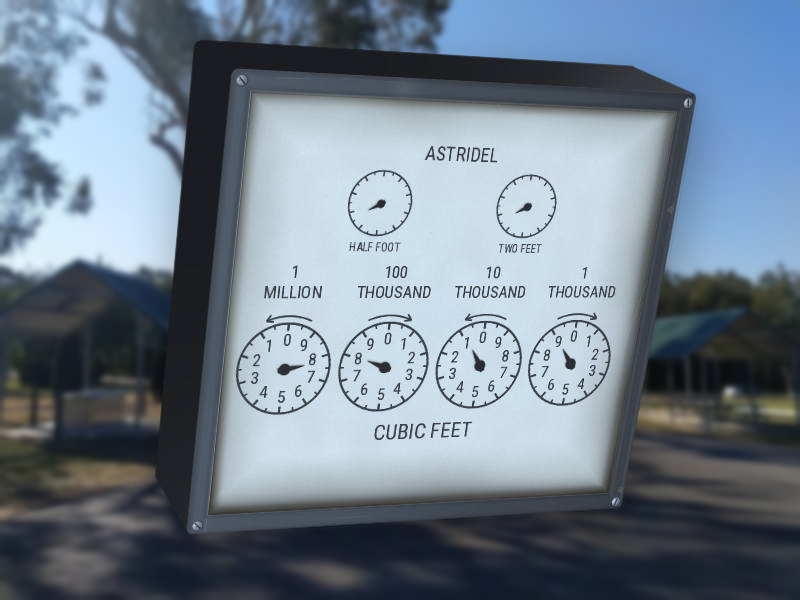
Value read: 780900ft³
